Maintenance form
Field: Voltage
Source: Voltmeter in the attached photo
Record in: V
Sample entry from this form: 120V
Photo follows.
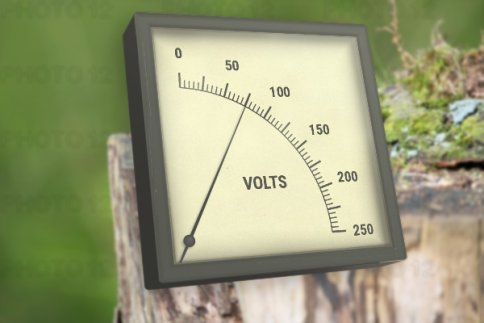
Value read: 75V
